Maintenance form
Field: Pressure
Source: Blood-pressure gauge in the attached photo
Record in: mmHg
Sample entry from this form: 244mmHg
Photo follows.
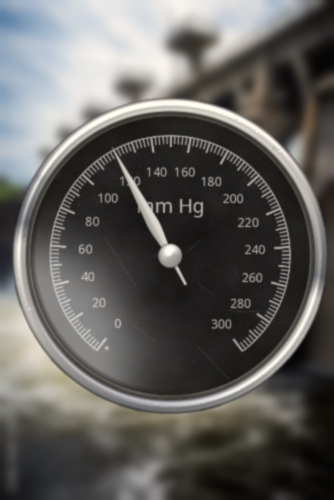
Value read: 120mmHg
